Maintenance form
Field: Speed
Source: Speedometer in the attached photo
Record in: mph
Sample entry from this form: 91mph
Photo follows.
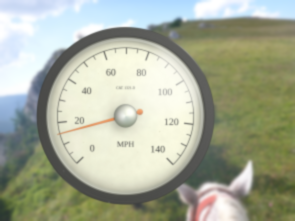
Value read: 15mph
